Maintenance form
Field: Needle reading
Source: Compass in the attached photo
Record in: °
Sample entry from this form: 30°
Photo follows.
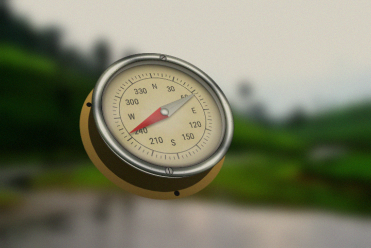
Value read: 245°
